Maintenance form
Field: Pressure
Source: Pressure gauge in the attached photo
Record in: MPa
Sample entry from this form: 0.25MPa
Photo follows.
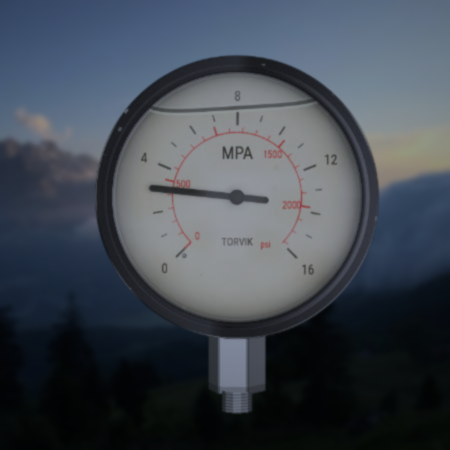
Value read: 3MPa
